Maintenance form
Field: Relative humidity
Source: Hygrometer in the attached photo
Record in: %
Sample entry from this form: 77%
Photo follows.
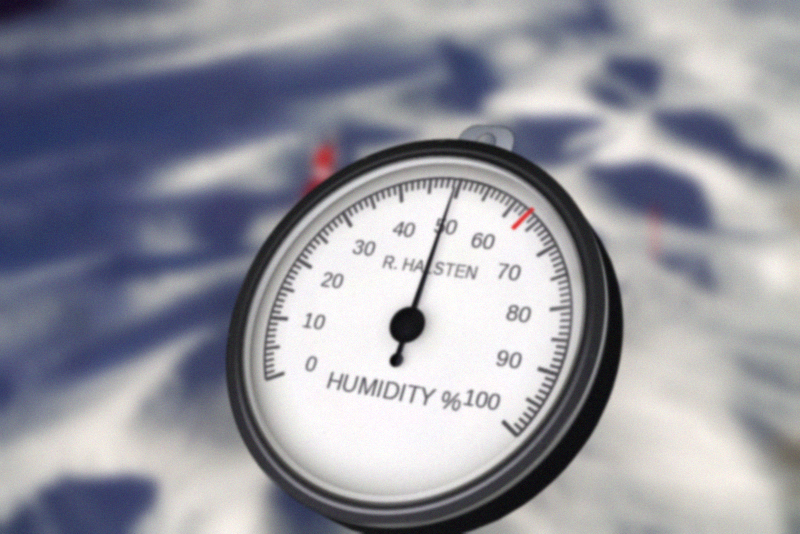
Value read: 50%
